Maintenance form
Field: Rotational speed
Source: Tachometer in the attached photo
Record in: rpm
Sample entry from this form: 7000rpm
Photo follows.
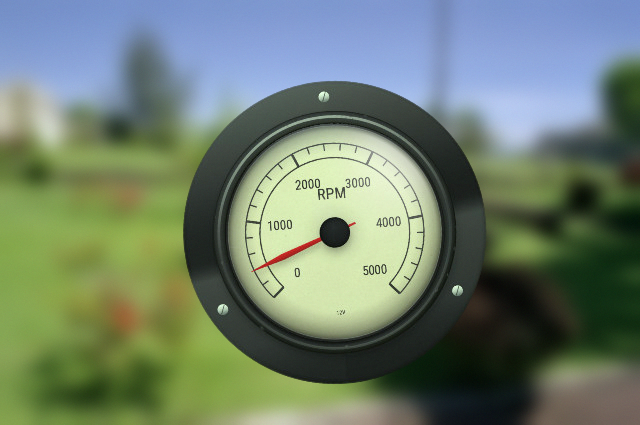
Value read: 400rpm
